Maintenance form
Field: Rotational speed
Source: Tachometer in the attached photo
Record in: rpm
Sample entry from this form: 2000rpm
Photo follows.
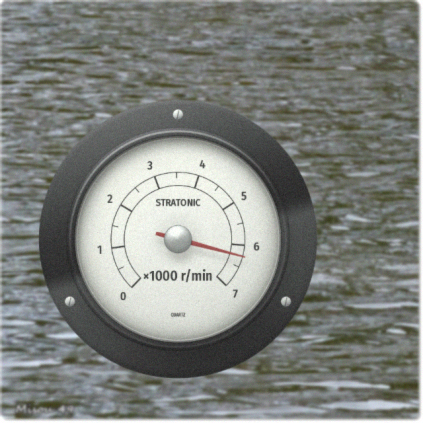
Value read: 6250rpm
